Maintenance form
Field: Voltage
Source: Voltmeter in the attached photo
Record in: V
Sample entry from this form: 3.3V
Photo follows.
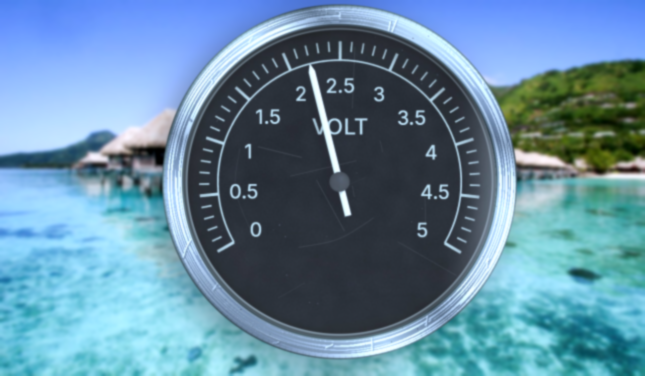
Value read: 2.2V
